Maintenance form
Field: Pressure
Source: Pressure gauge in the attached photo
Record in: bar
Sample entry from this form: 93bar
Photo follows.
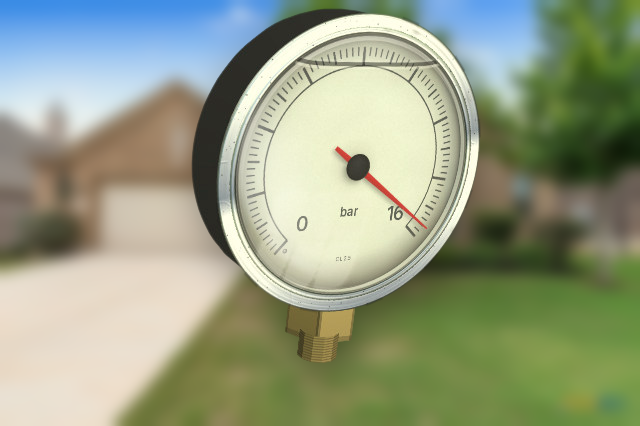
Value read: 15.6bar
